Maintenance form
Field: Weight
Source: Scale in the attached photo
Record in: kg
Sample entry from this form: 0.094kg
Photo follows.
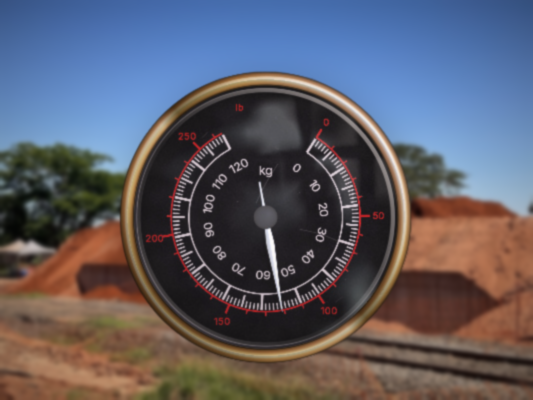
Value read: 55kg
